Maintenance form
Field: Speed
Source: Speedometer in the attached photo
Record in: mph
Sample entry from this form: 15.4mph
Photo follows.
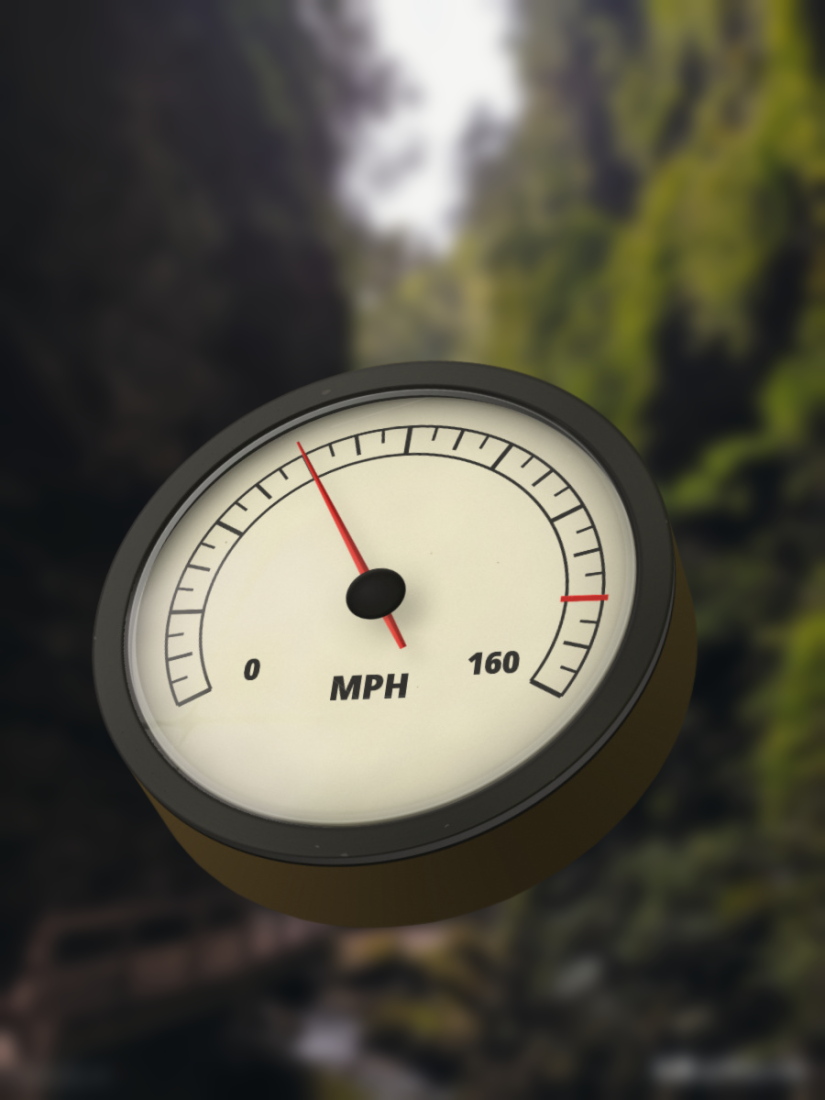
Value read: 60mph
